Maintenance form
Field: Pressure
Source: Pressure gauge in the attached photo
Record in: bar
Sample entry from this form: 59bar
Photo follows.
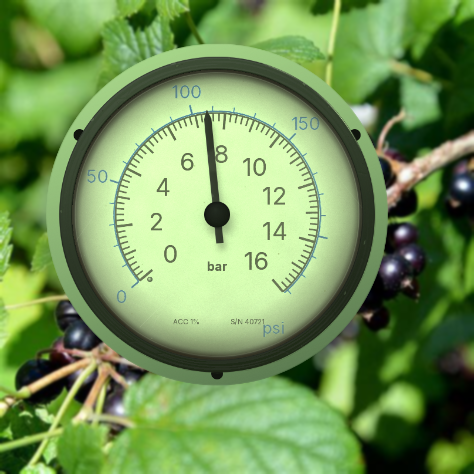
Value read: 7.4bar
